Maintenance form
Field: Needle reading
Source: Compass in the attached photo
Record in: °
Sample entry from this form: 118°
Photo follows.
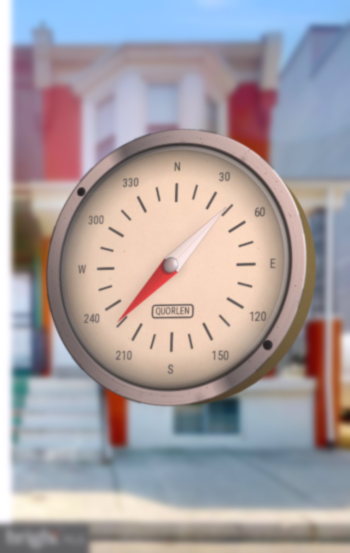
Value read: 225°
